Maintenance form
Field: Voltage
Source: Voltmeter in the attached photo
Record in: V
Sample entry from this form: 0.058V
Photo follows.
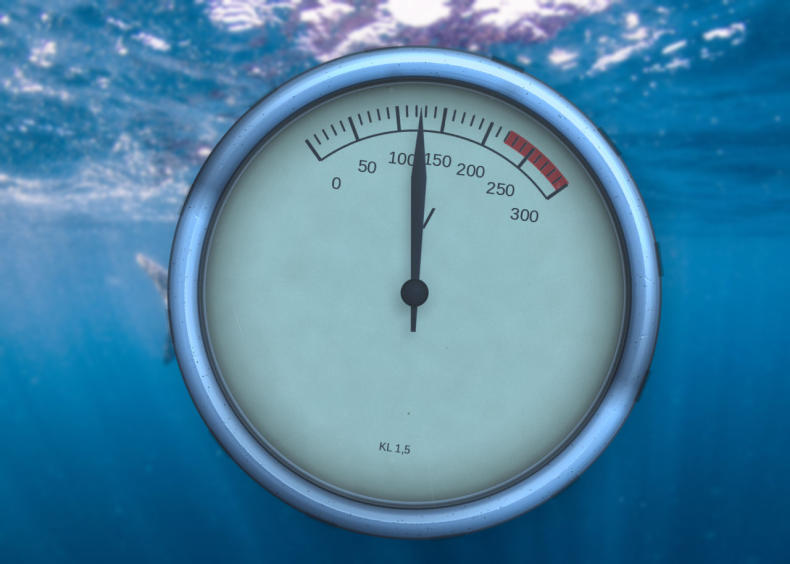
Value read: 125V
